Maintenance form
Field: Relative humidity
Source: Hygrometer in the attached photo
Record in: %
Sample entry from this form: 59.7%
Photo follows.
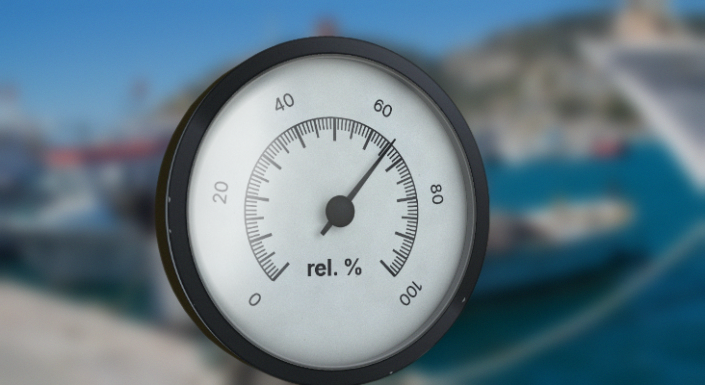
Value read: 65%
